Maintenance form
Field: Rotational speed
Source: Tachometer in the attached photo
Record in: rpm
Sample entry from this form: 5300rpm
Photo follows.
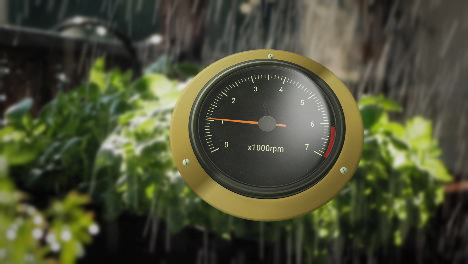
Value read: 1000rpm
